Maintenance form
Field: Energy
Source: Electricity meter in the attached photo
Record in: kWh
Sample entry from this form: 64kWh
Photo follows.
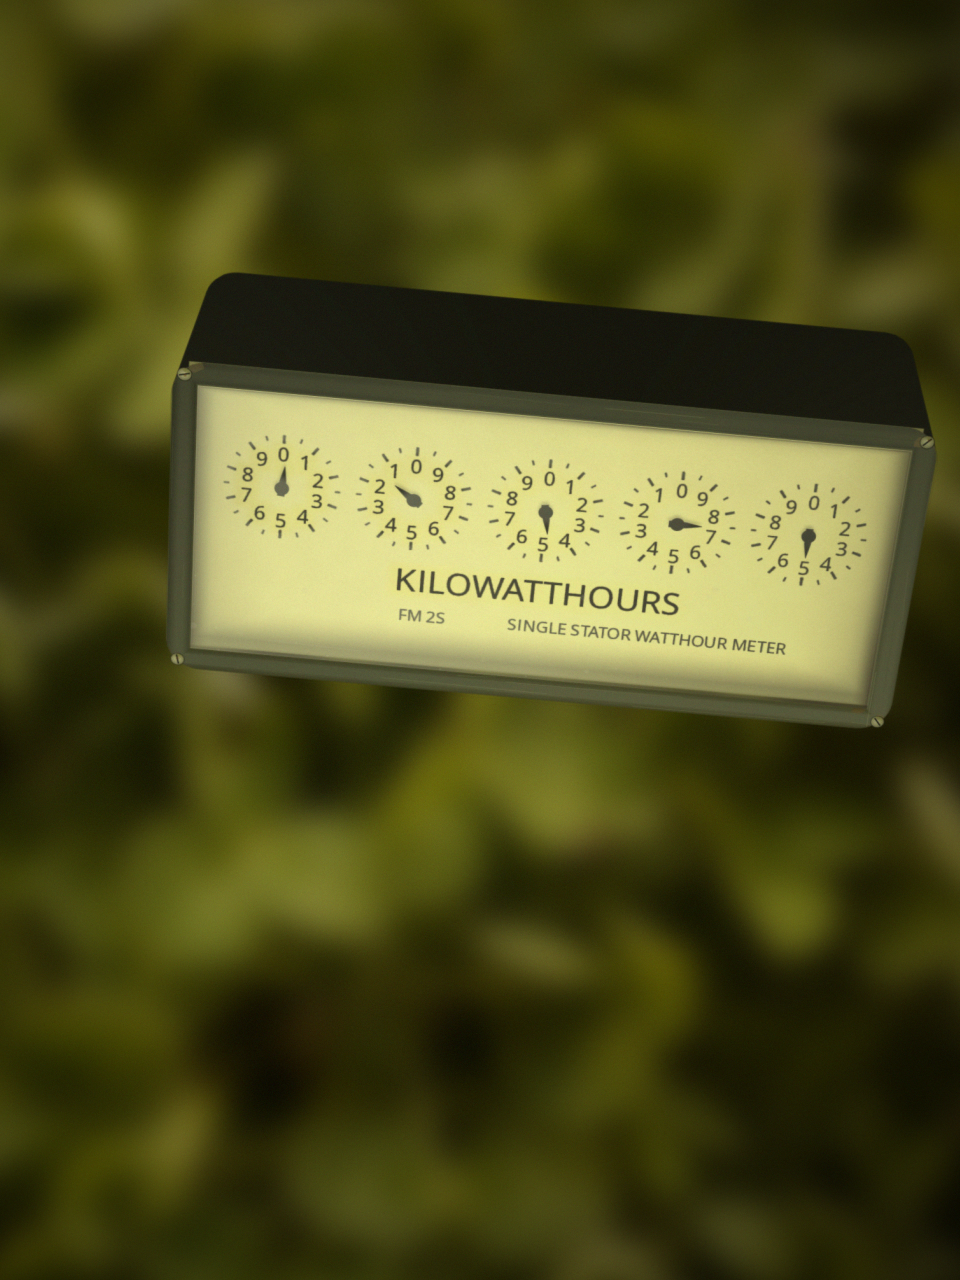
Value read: 1475kWh
